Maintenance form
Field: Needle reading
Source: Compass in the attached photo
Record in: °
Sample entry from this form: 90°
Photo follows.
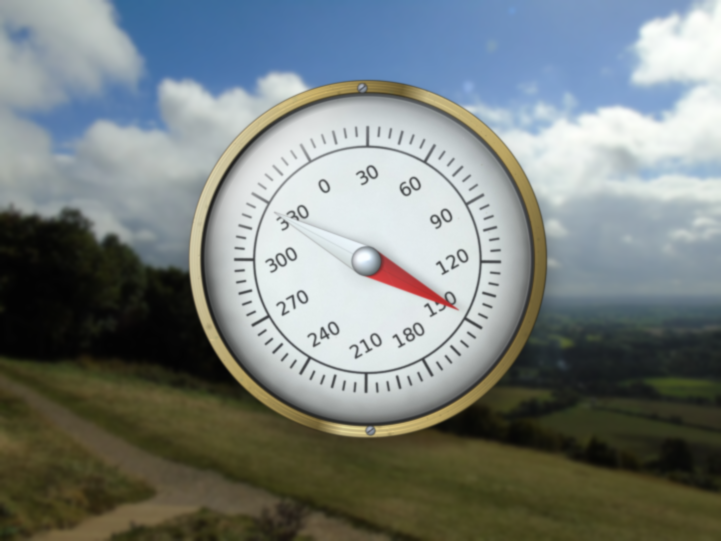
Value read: 147.5°
